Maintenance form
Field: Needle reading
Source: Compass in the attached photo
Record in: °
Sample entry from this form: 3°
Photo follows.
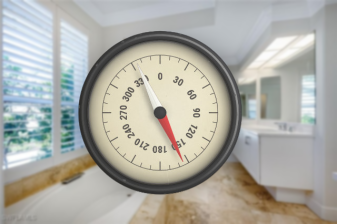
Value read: 155°
